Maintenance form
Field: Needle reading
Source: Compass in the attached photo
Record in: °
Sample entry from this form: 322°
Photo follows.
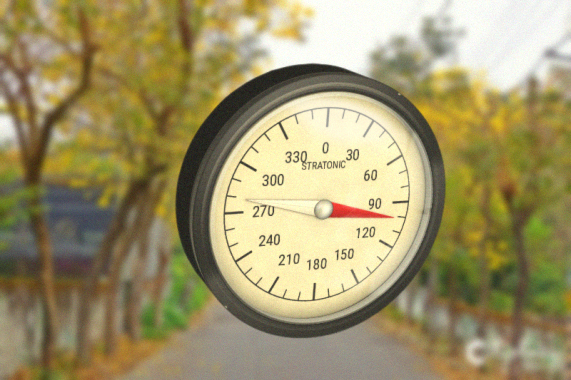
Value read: 100°
